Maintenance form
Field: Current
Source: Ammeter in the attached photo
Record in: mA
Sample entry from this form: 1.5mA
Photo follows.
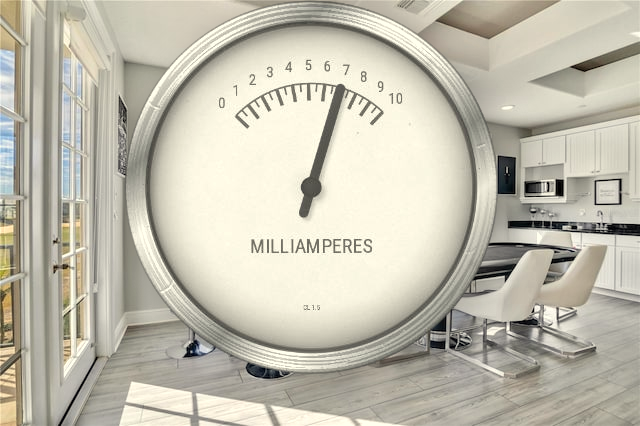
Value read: 7mA
